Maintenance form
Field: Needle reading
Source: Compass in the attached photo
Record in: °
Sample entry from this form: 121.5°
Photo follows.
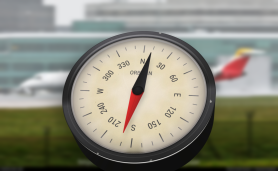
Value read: 190°
